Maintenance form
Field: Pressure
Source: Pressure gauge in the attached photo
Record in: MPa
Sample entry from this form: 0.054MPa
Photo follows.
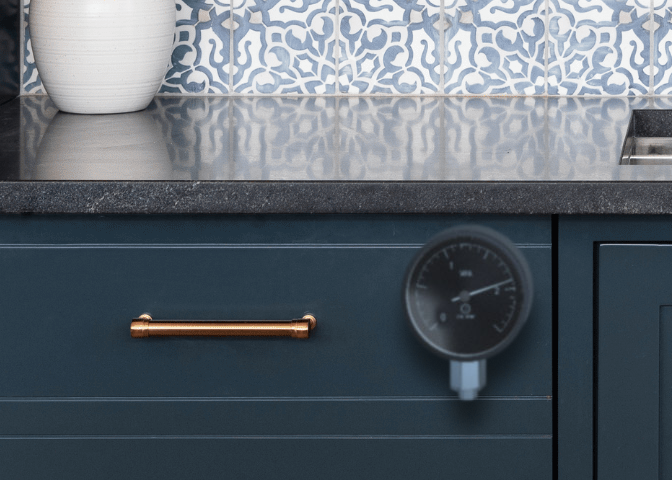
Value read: 1.9MPa
